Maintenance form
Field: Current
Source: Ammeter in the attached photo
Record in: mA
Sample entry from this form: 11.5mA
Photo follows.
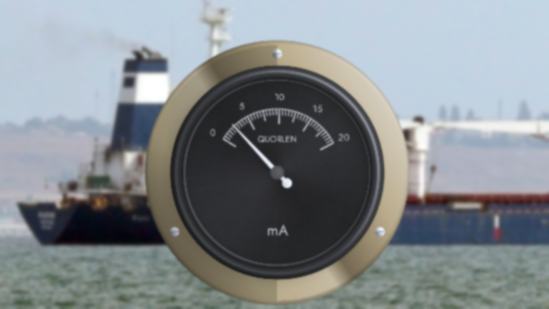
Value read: 2.5mA
